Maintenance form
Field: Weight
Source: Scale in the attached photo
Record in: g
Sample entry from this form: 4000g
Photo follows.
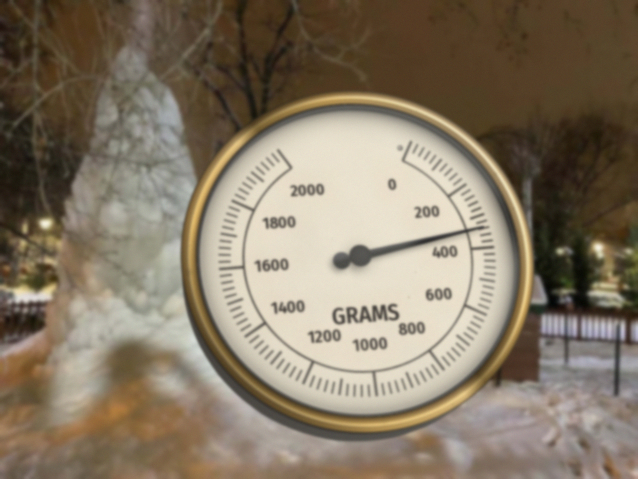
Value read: 340g
